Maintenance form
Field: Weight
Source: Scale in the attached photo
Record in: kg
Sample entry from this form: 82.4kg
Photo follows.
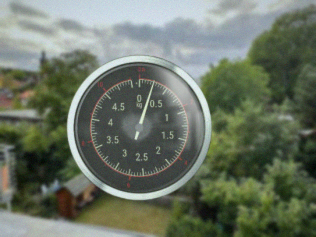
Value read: 0.25kg
